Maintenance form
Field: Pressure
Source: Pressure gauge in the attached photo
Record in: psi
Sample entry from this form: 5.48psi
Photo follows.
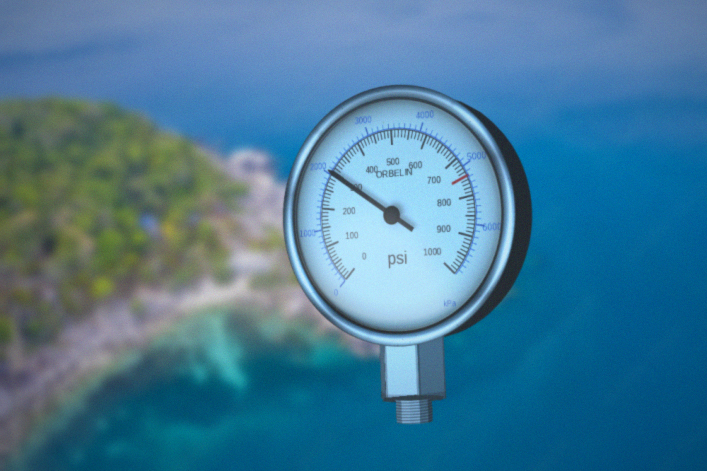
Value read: 300psi
